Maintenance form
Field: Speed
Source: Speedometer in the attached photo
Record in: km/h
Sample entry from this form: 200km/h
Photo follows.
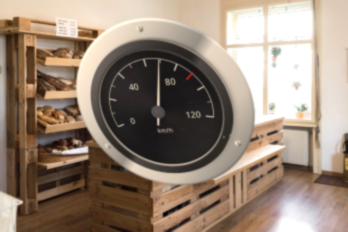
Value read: 70km/h
